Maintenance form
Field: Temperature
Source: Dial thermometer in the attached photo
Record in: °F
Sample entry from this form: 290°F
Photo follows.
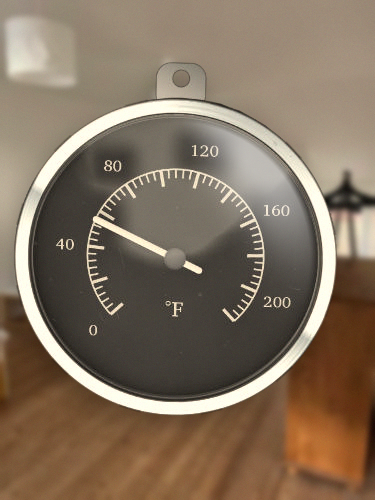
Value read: 56°F
